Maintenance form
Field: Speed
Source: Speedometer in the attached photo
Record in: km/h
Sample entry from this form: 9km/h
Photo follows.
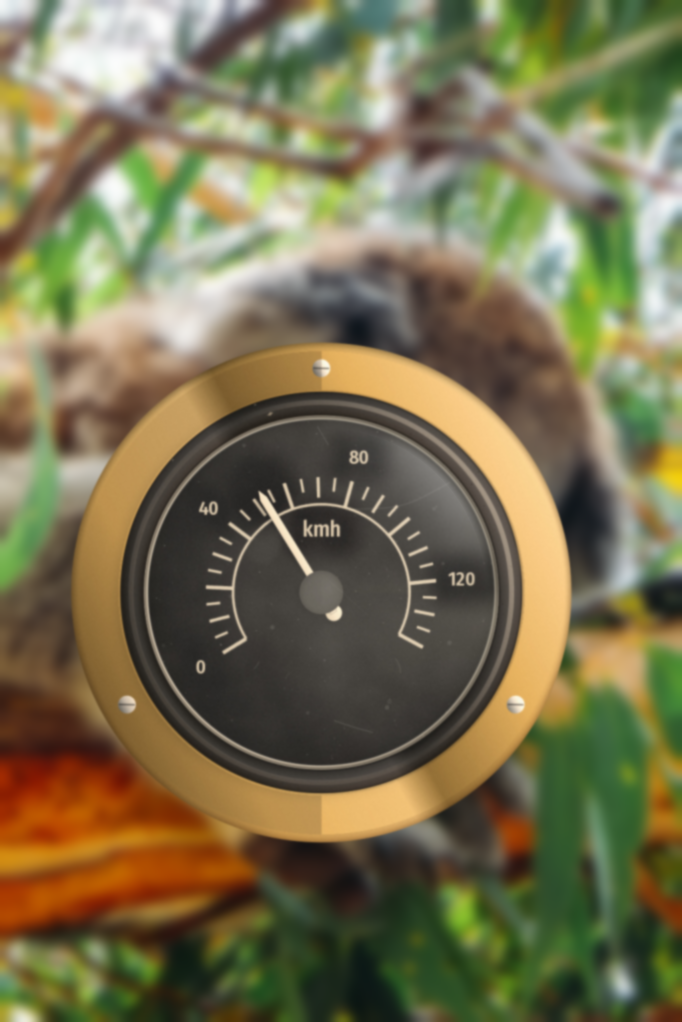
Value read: 52.5km/h
